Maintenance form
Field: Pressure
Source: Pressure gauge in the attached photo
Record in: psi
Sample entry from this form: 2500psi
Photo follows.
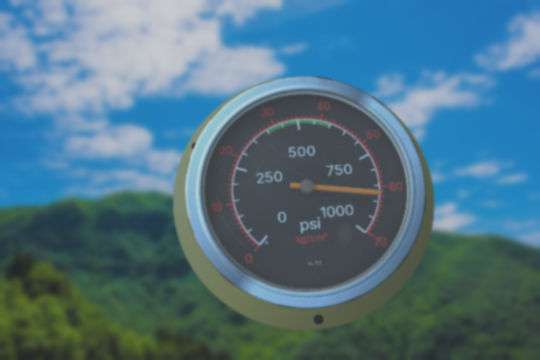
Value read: 875psi
